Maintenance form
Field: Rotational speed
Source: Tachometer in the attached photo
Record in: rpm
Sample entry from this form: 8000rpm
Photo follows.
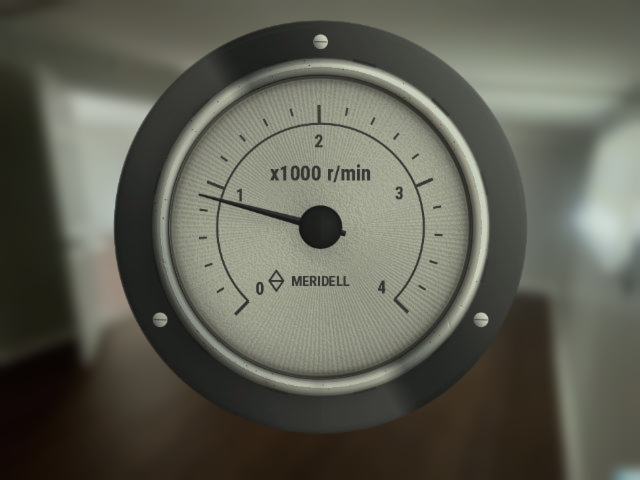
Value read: 900rpm
